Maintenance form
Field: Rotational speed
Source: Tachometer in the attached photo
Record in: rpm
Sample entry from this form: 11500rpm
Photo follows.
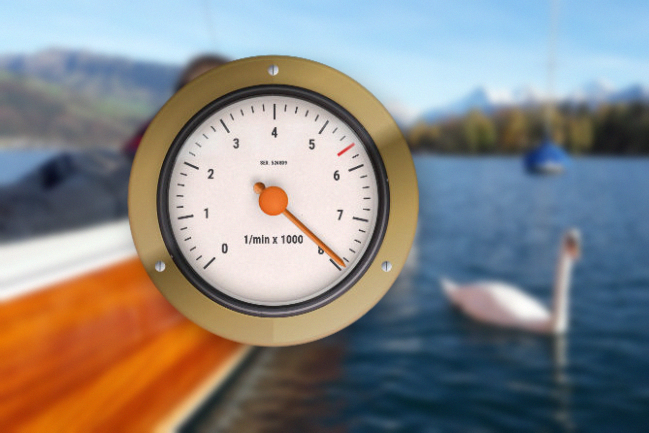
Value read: 7900rpm
